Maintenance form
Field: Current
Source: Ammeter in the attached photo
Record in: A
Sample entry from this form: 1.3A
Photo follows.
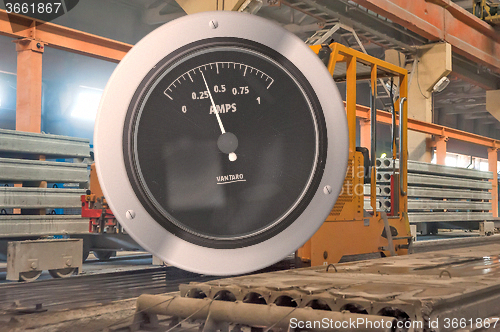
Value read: 0.35A
